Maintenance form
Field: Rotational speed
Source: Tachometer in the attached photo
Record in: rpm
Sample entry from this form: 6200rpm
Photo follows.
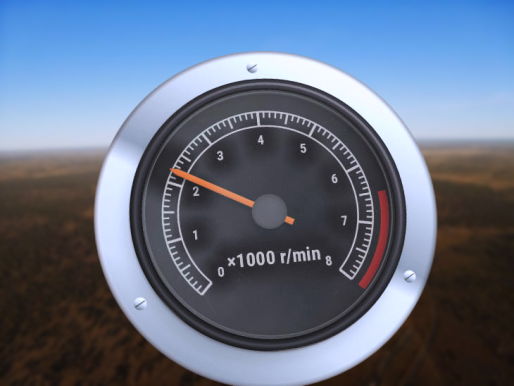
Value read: 2200rpm
